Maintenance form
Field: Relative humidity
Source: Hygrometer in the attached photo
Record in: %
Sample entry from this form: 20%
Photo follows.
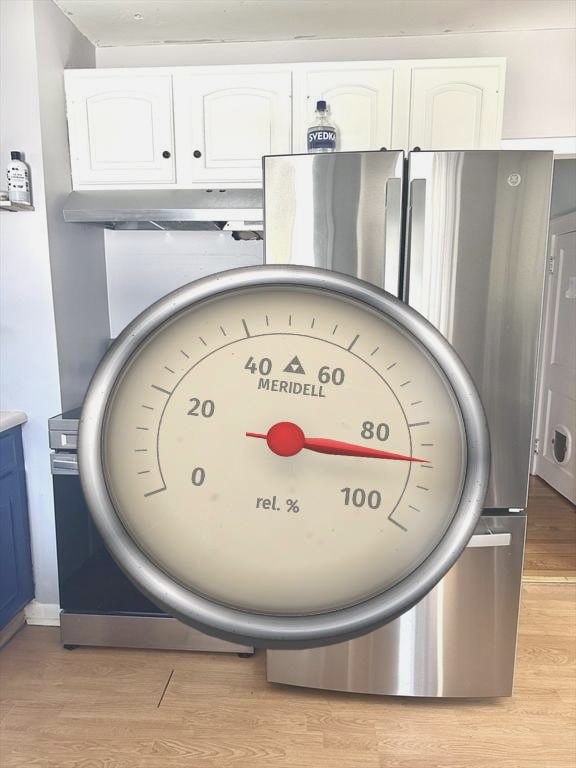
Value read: 88%
